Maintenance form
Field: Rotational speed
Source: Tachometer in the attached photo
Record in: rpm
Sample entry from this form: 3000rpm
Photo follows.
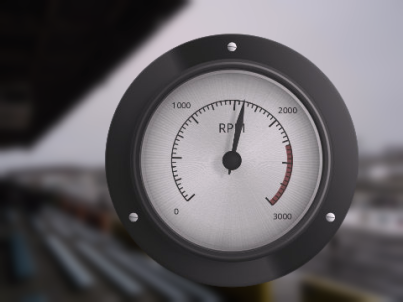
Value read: 1600rpm
